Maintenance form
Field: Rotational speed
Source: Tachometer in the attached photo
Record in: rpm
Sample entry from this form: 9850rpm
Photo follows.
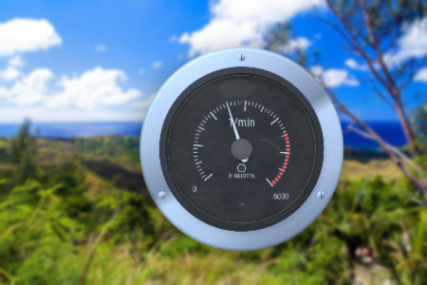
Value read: 2500rpm
